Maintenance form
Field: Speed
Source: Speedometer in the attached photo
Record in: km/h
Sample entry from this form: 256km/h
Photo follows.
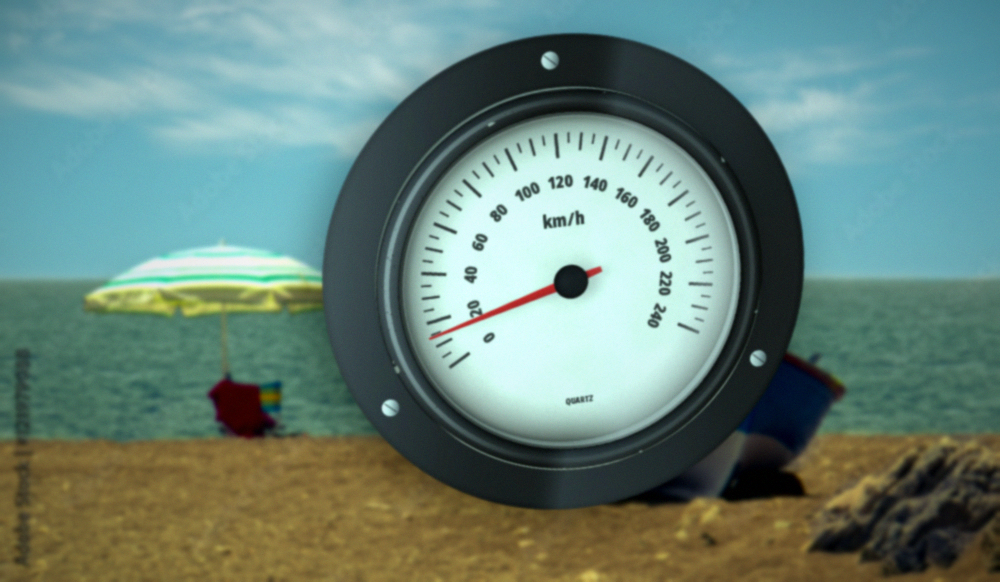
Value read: 15km/h
